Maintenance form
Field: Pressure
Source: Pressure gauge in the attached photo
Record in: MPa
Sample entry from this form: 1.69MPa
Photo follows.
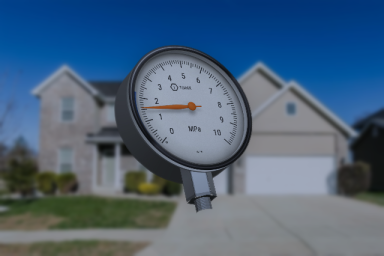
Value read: 1.5MPa
